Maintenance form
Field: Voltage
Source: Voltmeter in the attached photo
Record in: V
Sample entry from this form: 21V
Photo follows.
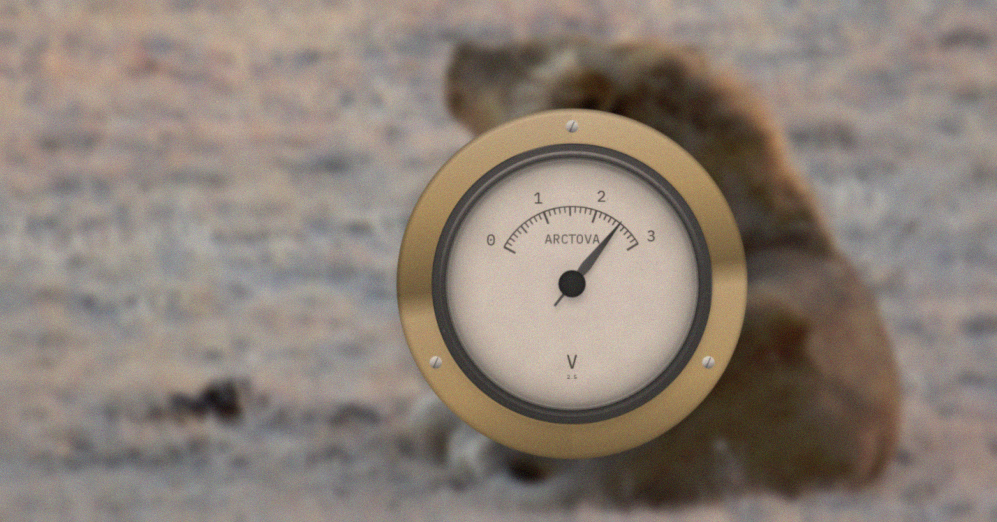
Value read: 2.5V
